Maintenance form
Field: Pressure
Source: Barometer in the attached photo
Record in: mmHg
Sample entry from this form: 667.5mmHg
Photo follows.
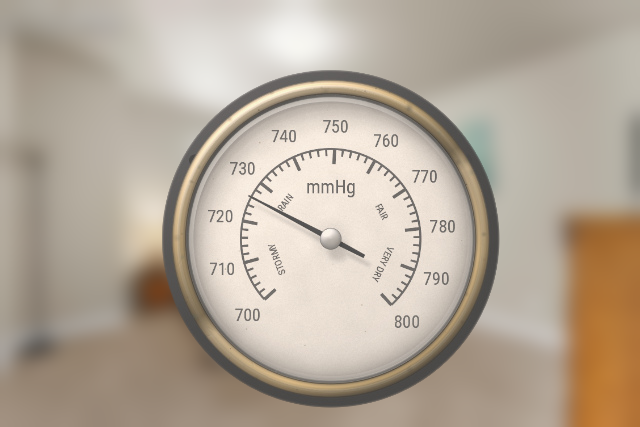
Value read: 726mmHg
